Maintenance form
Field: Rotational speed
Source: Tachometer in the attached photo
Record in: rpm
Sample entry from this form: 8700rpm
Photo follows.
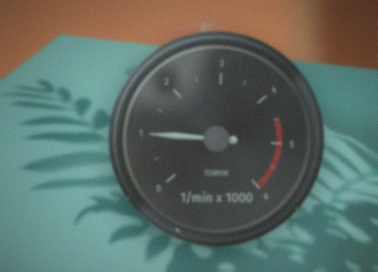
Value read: 1000rpm
